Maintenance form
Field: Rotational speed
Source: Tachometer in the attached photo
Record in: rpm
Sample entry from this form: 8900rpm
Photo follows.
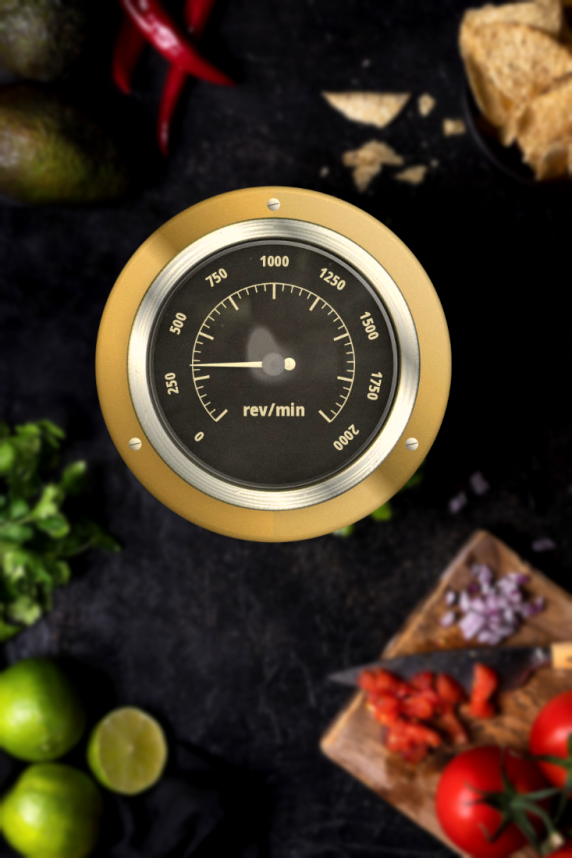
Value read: 325rpm
